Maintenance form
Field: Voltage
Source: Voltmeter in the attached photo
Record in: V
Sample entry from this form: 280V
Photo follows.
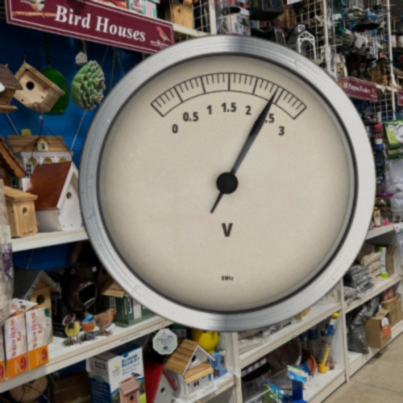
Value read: 2.4V
